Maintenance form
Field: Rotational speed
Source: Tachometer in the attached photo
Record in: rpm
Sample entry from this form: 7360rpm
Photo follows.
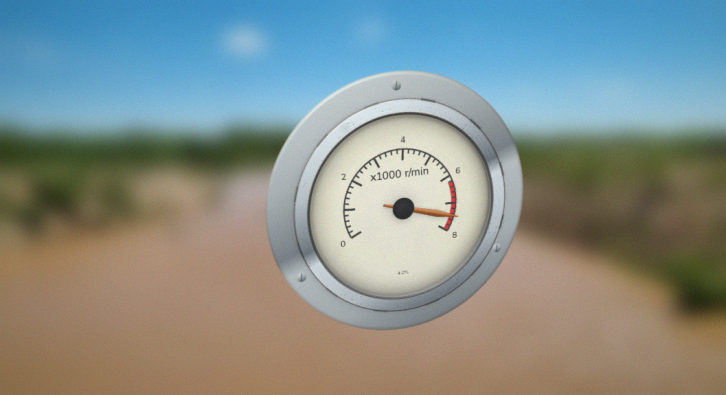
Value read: 7400rpm
